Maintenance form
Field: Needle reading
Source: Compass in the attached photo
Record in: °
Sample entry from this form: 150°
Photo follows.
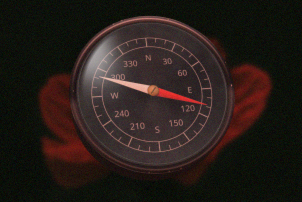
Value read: 110°
